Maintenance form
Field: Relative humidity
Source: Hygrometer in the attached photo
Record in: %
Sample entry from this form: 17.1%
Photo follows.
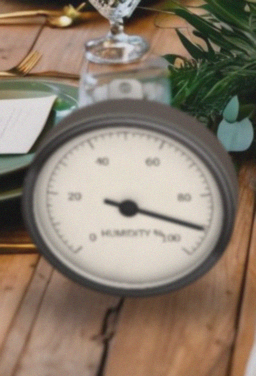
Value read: 90%
